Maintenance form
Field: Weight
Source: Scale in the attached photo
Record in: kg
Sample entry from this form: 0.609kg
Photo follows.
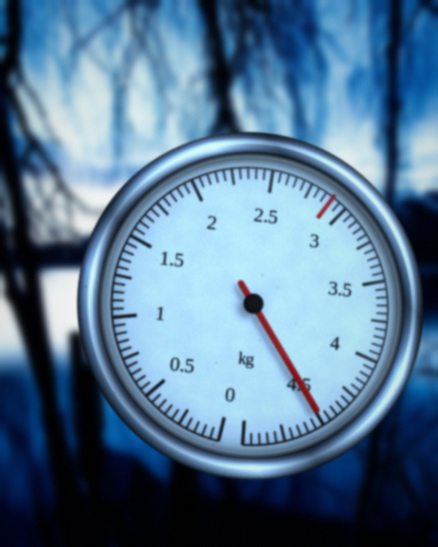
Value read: 4.5kg
